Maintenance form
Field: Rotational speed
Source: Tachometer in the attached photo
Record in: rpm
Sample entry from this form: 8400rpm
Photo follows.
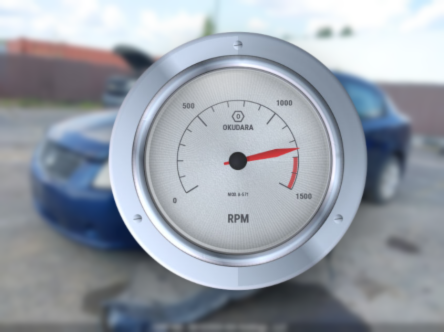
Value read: 1250rpm
